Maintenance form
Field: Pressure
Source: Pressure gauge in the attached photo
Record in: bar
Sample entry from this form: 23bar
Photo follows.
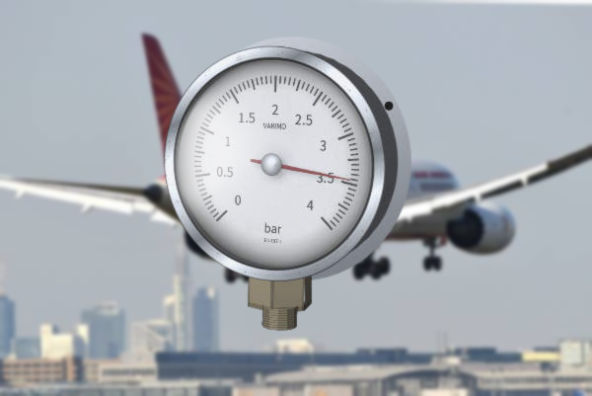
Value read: 3.45bar
